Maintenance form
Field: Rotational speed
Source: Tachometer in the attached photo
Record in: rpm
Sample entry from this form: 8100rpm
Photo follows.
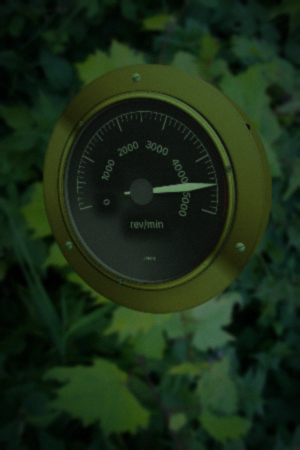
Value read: 4500rpm
